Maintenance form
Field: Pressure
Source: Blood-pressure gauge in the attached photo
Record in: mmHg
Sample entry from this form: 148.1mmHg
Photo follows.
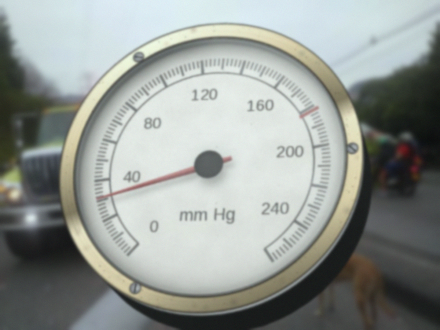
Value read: 30mmHg
